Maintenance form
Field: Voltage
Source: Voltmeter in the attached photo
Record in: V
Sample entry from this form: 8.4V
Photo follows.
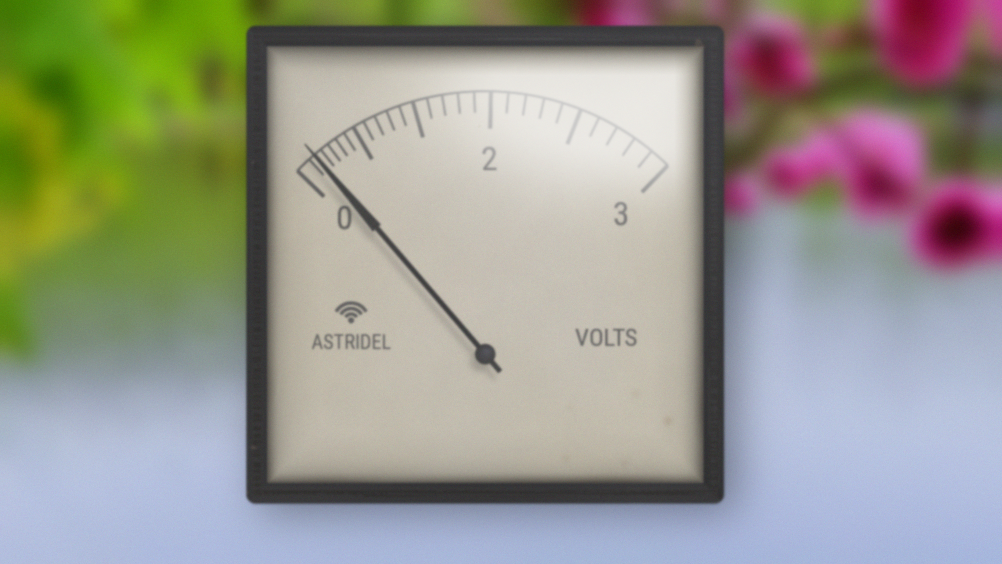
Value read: 0.5V
